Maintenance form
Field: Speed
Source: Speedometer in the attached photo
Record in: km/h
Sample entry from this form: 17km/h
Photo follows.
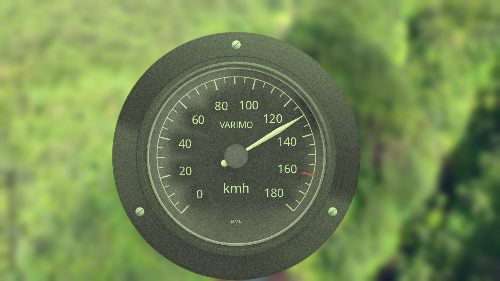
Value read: 130km/h
